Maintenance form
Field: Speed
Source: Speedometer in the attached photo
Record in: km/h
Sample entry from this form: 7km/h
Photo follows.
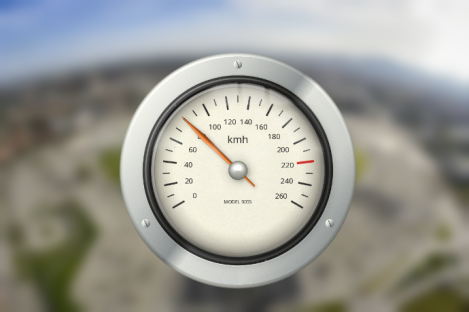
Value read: 80km/h
